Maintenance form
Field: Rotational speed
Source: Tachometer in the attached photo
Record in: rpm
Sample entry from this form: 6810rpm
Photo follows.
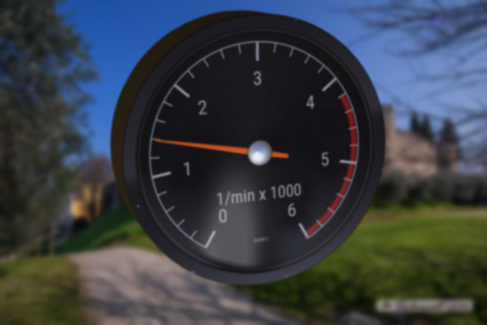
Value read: 1400rpm
